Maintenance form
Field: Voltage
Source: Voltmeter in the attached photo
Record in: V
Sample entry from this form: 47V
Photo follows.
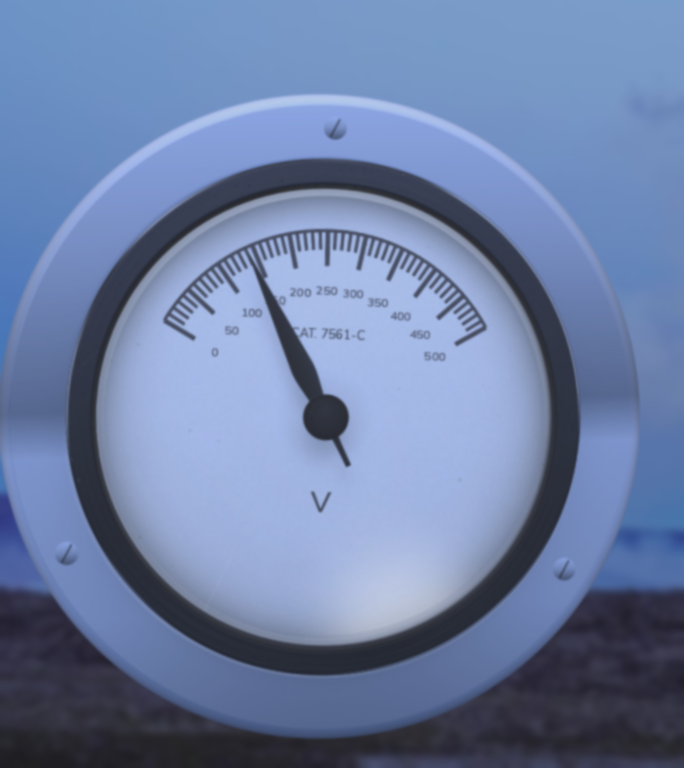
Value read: 140V
